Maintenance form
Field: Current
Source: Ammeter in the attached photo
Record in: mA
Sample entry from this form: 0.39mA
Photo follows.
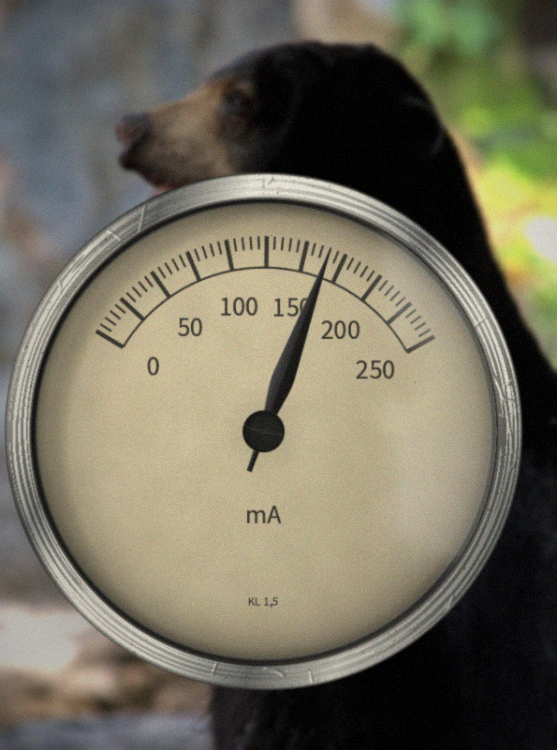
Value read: 165mA
